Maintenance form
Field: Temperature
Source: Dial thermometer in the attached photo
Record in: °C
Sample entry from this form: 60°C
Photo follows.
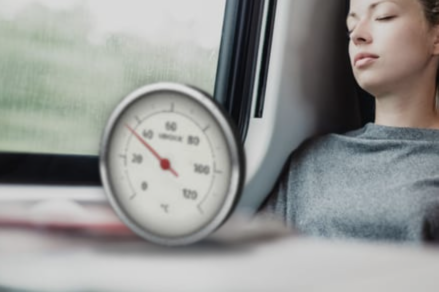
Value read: 35°C
